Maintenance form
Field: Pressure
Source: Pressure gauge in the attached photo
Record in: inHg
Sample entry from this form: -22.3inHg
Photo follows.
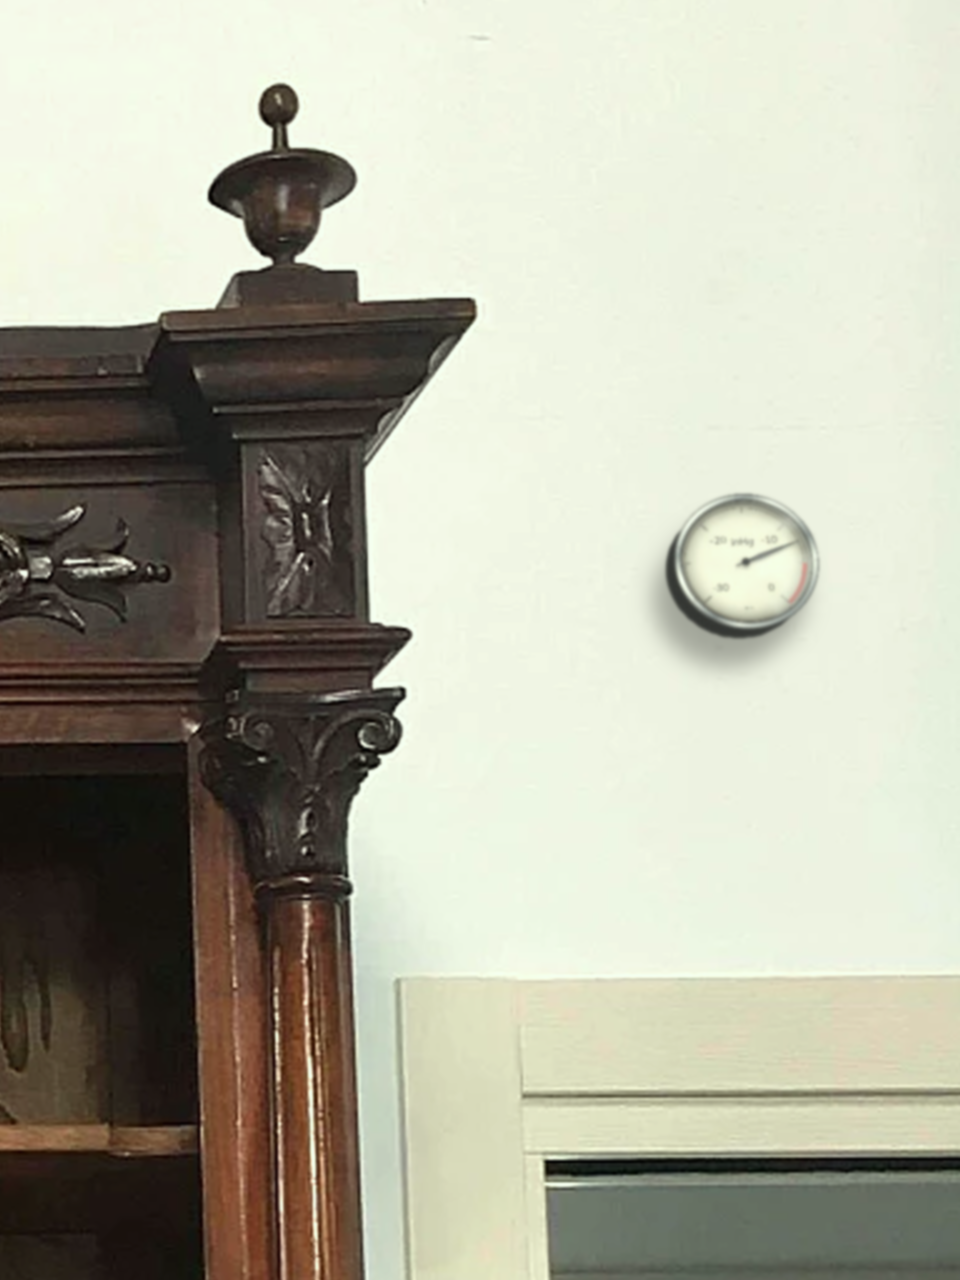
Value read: -7.5inHg
